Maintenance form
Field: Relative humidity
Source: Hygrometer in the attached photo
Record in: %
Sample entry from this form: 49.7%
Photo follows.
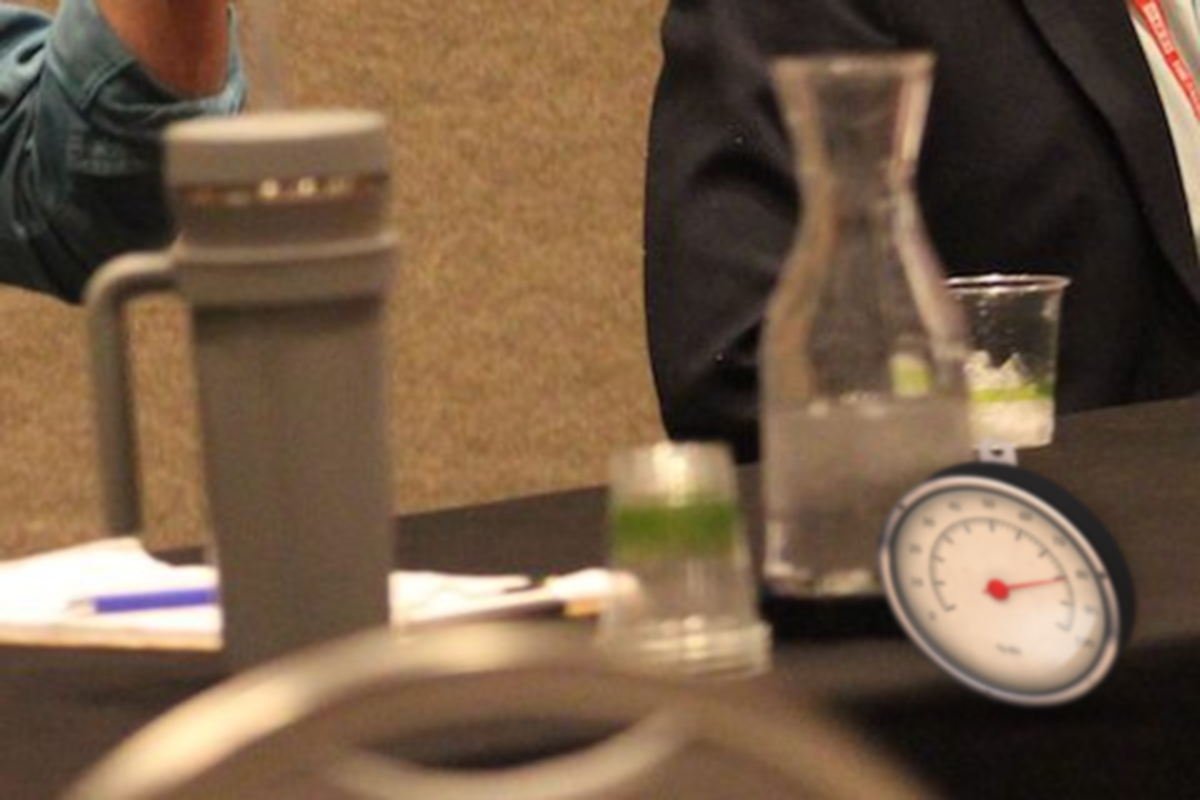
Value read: 80%
